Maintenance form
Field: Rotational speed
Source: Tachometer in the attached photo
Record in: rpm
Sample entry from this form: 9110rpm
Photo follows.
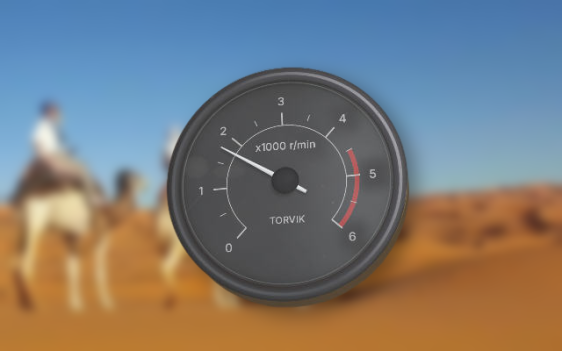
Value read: 1750rpm
